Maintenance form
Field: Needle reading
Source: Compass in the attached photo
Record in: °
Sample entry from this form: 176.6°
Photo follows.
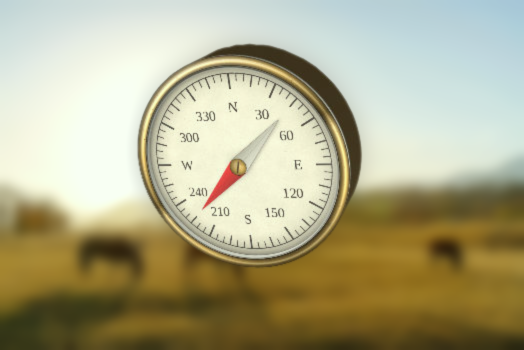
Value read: 225°
